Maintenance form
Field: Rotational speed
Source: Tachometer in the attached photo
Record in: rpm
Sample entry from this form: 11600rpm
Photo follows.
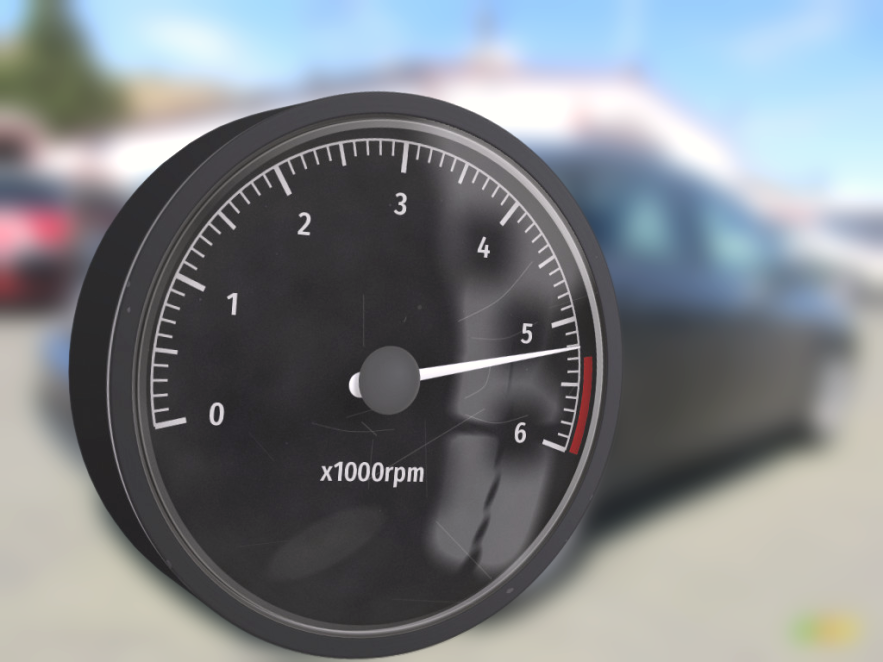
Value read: 5200rpm
